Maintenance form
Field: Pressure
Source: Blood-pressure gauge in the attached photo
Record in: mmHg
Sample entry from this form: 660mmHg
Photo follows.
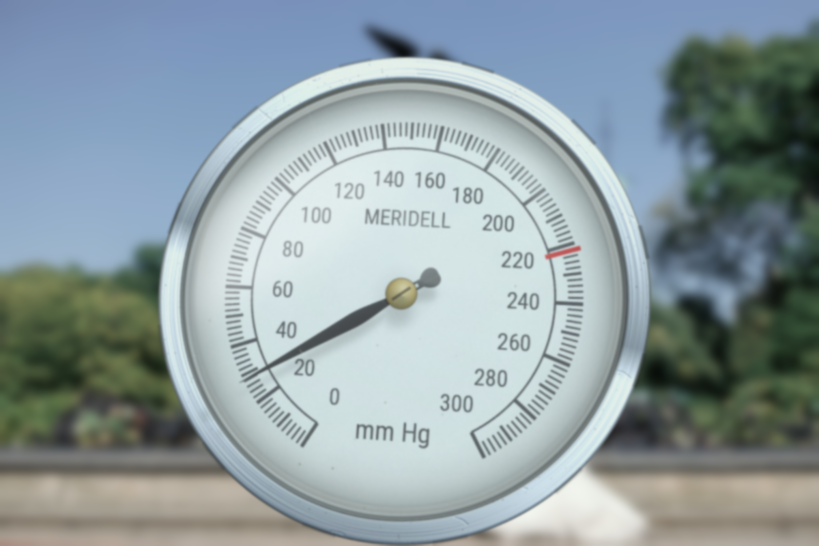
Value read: 28mmHg
